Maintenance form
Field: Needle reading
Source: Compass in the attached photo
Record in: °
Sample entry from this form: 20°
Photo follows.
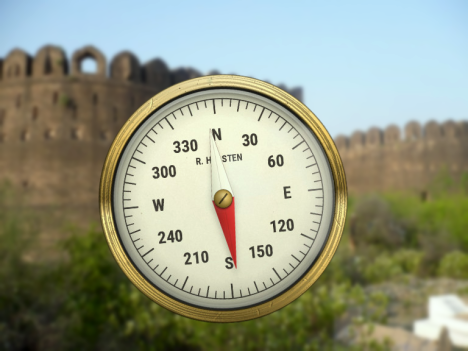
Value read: 175°
